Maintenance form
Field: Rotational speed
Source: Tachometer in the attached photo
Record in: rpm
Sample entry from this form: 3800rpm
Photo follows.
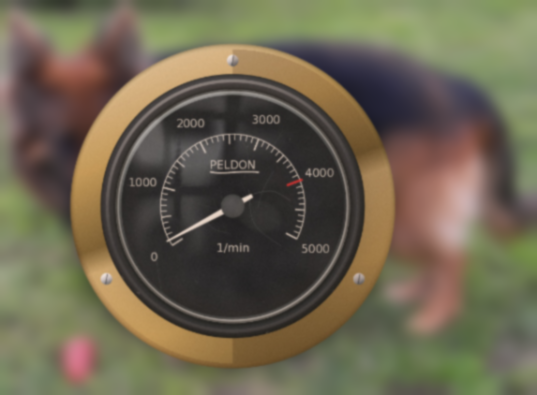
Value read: 100rpm
